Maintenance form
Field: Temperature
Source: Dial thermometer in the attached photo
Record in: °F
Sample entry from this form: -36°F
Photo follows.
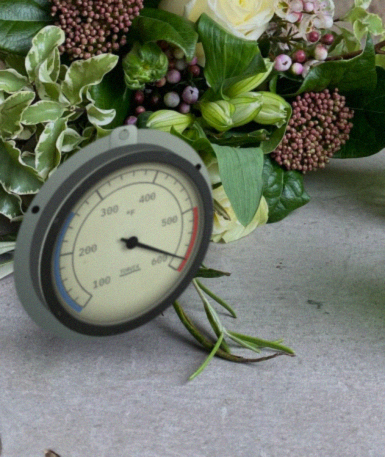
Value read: 580°F
